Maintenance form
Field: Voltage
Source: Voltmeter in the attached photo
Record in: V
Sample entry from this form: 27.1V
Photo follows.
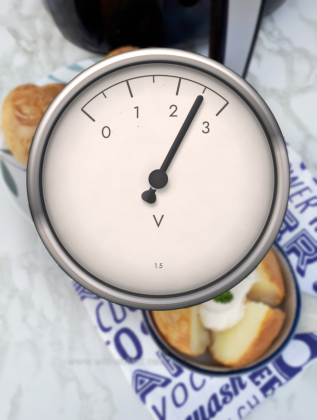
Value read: 2.5V
